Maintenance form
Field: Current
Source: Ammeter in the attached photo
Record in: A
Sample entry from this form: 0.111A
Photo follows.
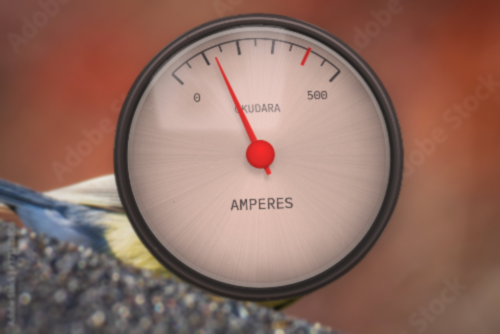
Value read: 125A
